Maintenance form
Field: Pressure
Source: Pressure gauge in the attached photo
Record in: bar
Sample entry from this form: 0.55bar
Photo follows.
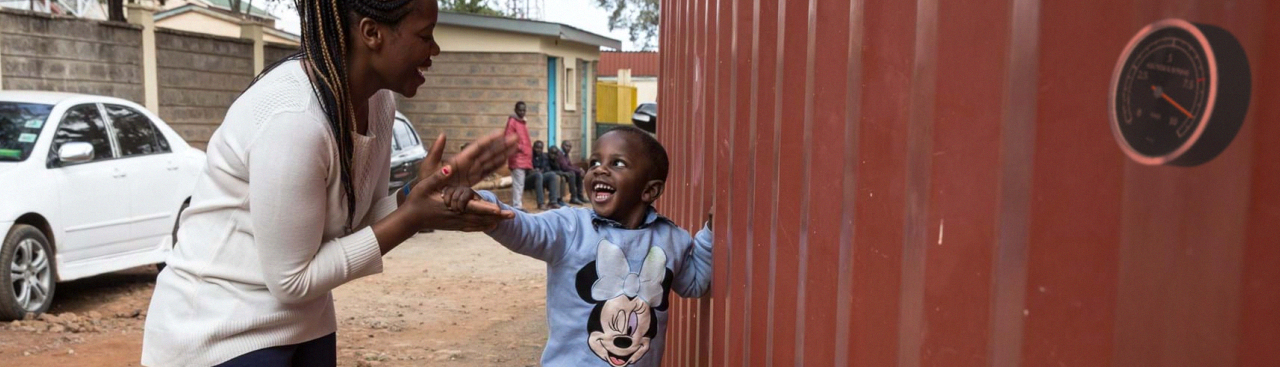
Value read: 9bar
